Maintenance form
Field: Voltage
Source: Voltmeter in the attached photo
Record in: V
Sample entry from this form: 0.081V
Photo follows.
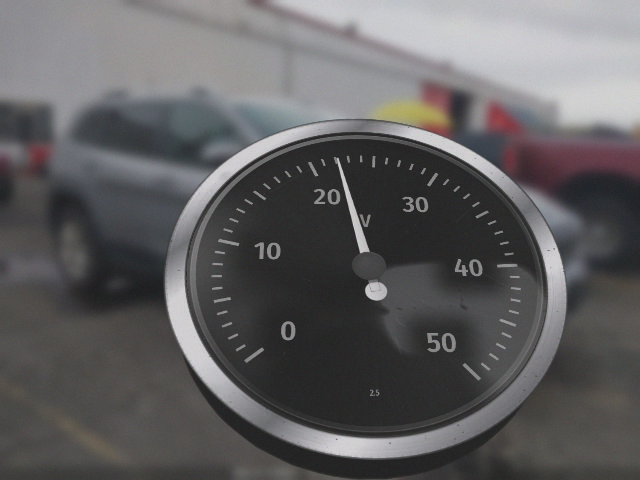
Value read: 22V
